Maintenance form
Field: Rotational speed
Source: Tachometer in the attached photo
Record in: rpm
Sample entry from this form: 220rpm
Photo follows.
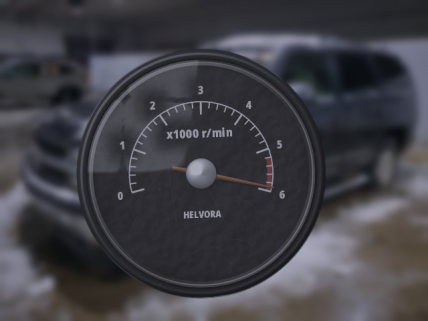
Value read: 5900rpm
